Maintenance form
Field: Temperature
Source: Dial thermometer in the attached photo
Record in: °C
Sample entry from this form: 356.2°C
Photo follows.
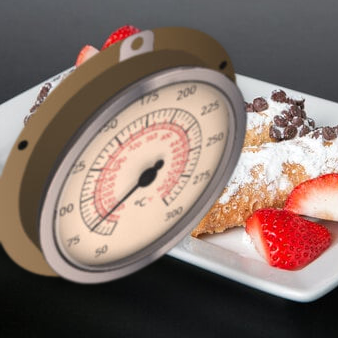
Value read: 75°C
